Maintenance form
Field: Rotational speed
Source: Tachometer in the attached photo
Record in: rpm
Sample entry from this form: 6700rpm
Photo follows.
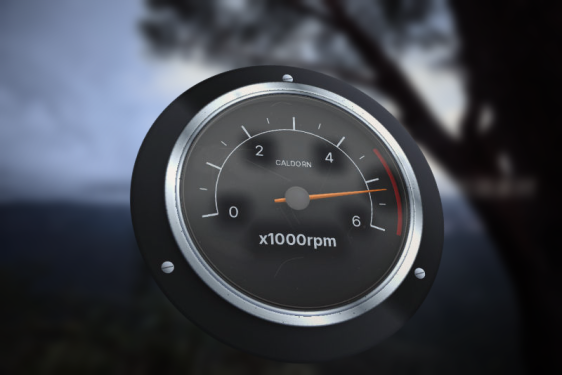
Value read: 5250rpm
